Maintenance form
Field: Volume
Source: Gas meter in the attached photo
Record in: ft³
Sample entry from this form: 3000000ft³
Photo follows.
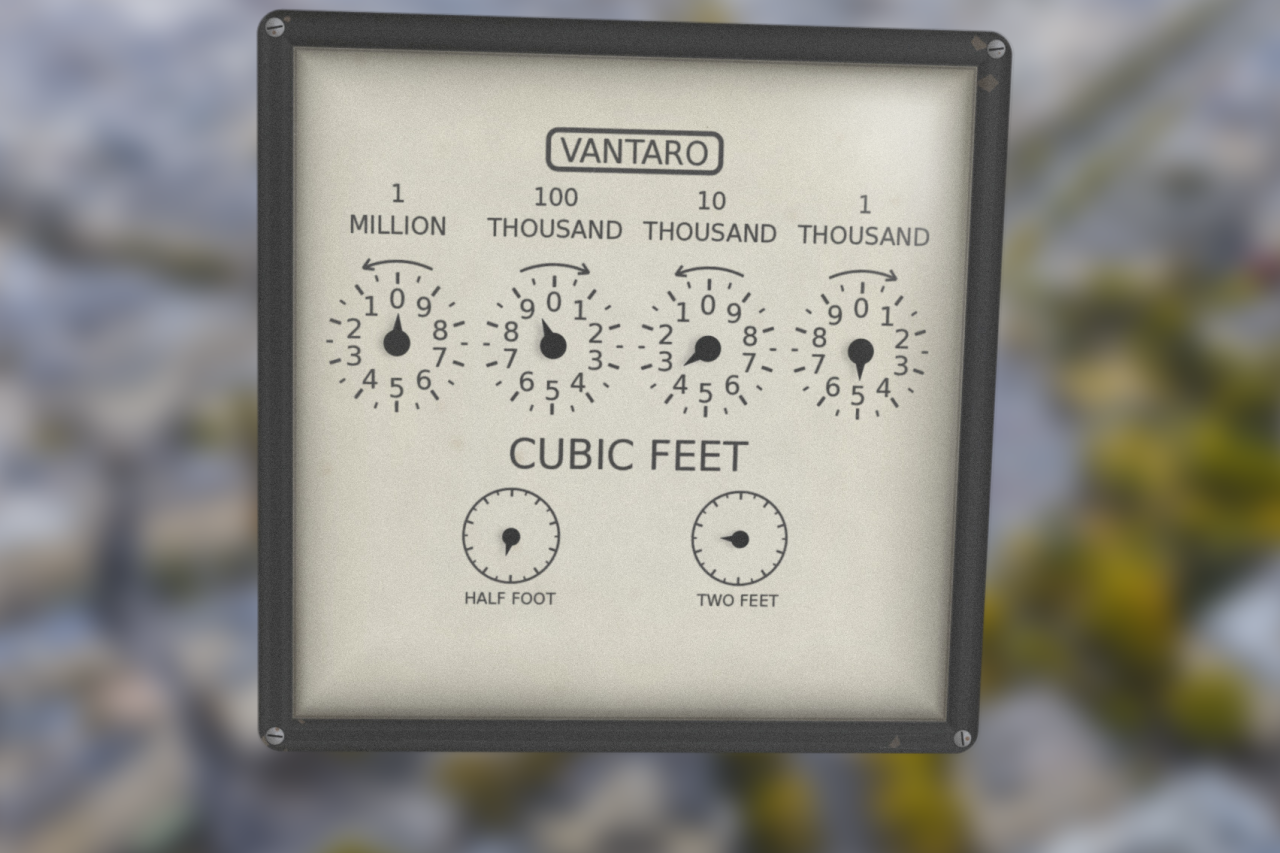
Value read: 993500ft³
